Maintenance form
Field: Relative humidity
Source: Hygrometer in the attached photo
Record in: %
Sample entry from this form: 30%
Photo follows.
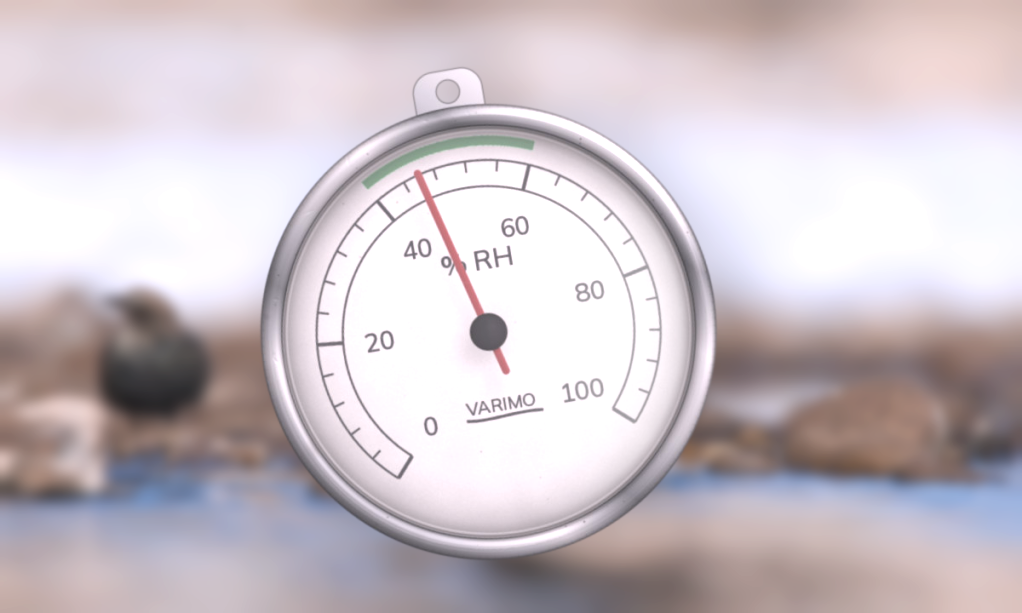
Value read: 46%
